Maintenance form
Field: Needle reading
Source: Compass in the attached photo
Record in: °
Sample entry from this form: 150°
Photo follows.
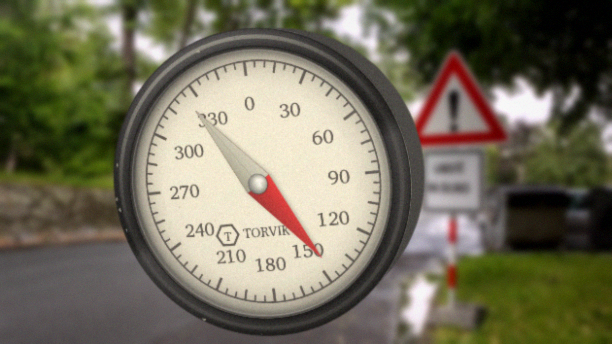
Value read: 145°
